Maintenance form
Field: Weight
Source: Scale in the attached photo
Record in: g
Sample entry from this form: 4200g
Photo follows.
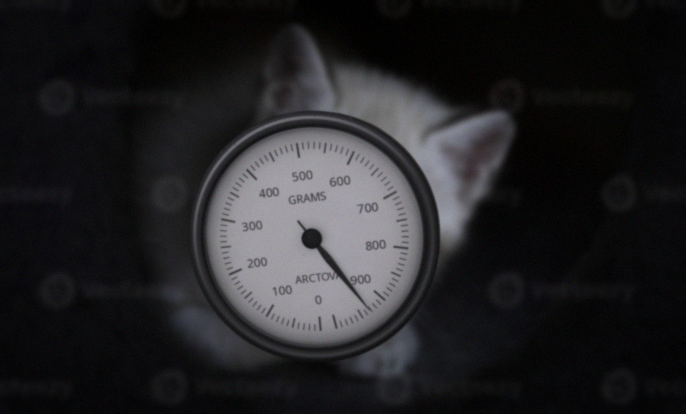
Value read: 930g
